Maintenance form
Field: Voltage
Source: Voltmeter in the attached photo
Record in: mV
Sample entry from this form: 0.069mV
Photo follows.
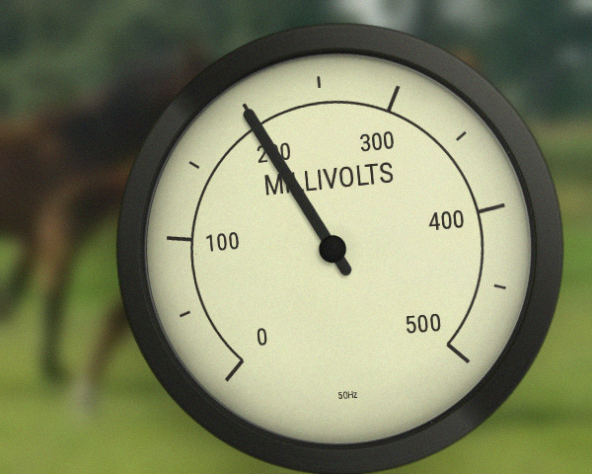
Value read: 200mV
